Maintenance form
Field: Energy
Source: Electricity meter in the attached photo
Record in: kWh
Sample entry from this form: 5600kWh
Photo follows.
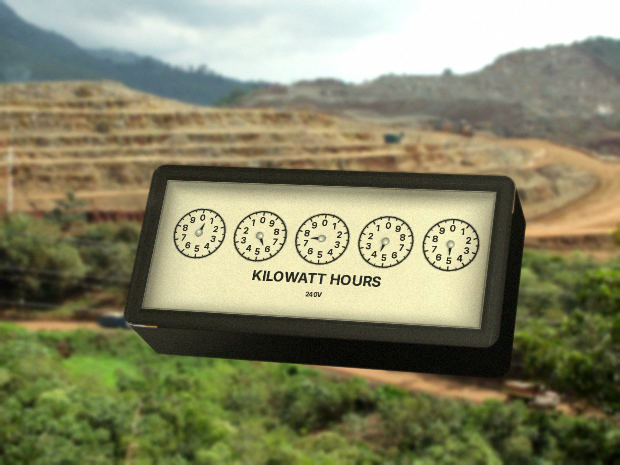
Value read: 5745kWh
